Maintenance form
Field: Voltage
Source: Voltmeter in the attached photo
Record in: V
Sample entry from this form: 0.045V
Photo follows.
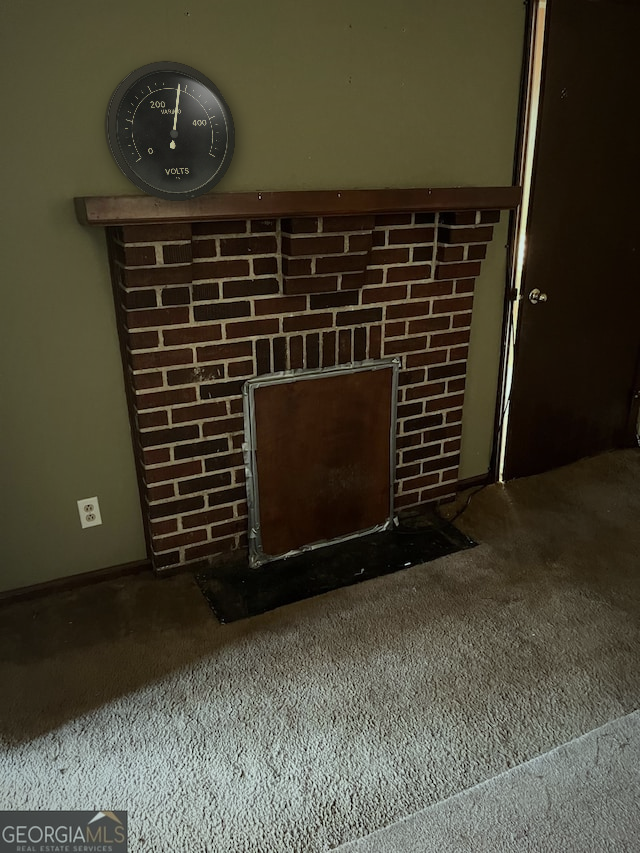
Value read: 280V
